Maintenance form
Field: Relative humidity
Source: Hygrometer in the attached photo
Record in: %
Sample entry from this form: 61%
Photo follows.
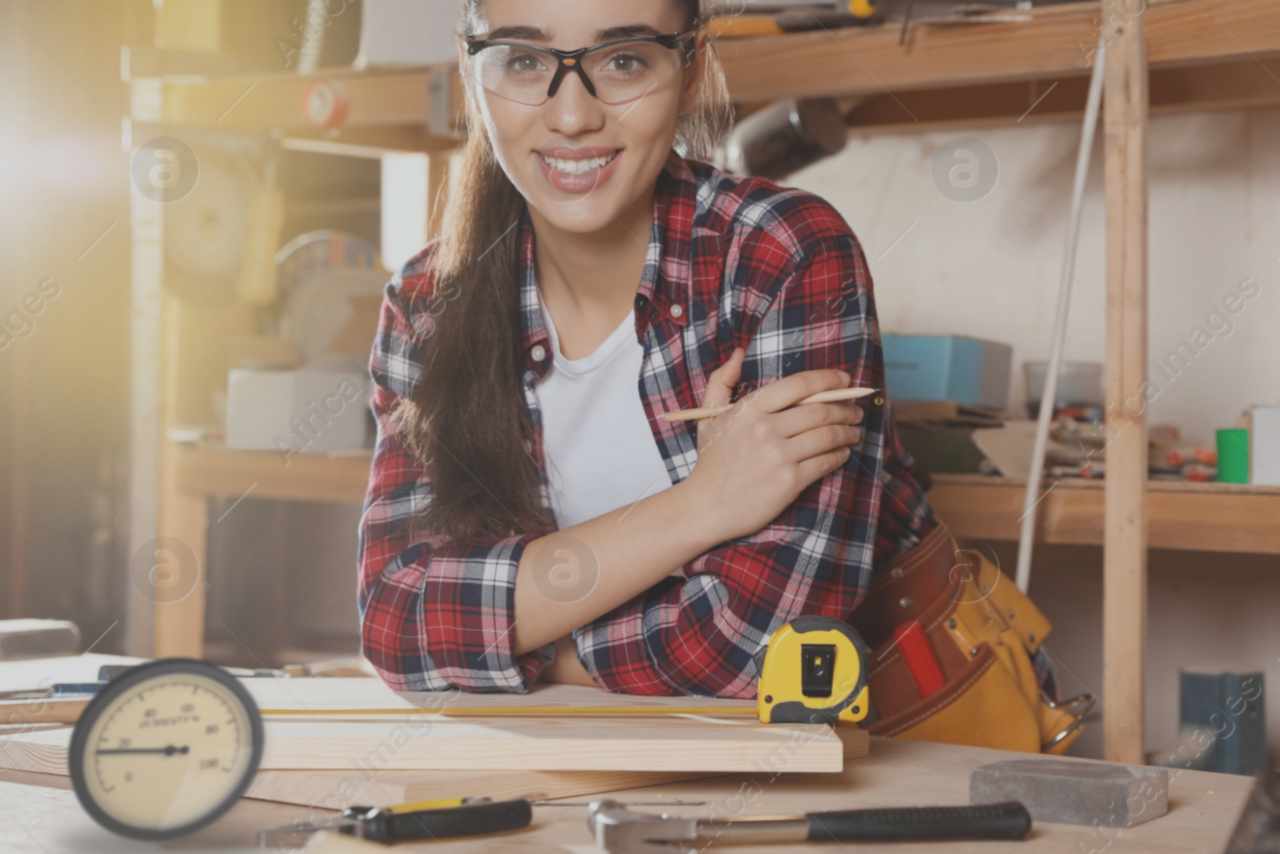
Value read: 16%
